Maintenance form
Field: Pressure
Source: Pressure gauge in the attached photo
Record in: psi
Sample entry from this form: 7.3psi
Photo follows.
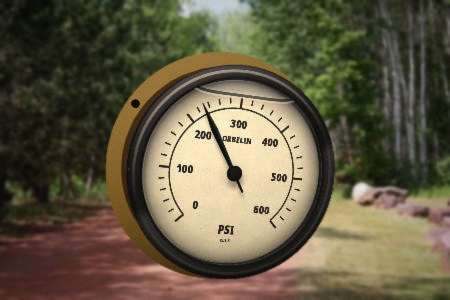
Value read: 230psi
